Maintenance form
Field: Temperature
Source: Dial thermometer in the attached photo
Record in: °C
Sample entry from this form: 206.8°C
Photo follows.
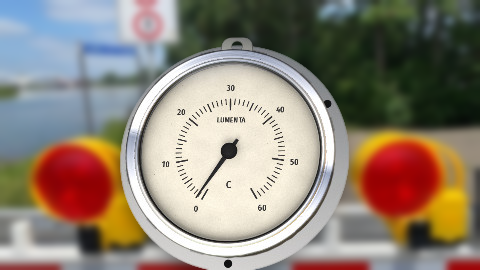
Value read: 1°C
